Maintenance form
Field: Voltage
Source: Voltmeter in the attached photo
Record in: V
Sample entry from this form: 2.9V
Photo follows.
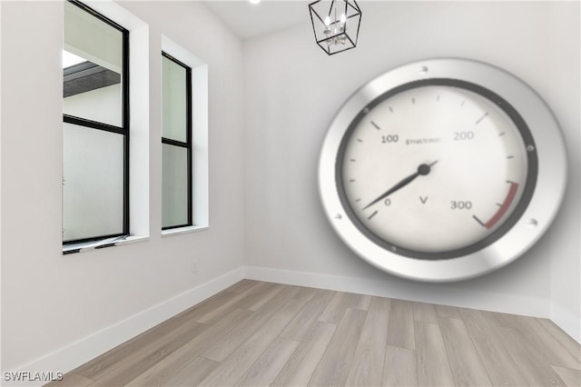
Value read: 10V
